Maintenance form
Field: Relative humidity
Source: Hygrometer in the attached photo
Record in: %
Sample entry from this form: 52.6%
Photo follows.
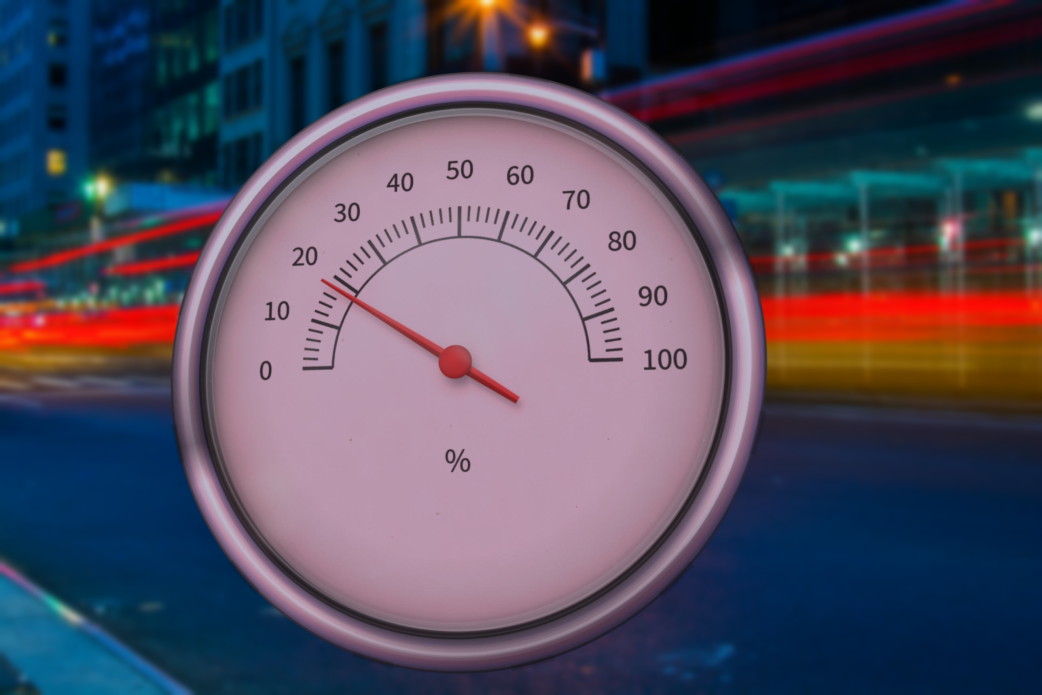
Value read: 18%
